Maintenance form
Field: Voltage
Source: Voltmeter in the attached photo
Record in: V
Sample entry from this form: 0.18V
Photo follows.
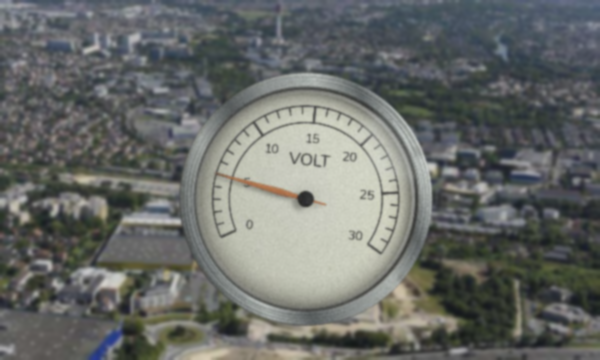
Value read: 5V
